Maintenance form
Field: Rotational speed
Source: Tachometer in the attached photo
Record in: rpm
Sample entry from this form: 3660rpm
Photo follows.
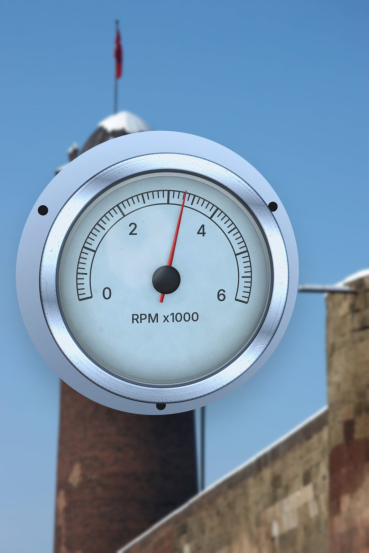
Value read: 3300rpm
